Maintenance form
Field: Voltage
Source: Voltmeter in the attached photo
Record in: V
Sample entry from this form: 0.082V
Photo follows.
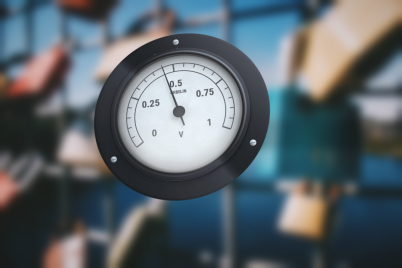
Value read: 0.45V
